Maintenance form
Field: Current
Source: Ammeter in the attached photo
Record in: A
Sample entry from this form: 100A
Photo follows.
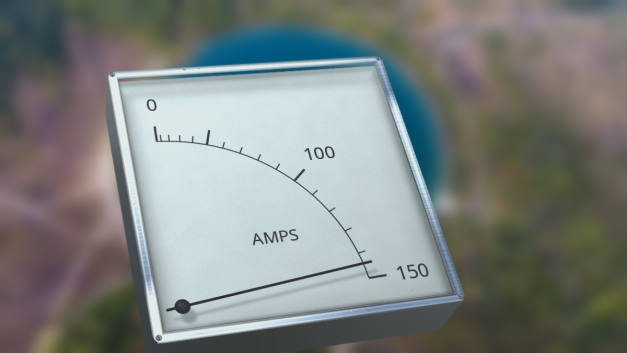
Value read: 145A
